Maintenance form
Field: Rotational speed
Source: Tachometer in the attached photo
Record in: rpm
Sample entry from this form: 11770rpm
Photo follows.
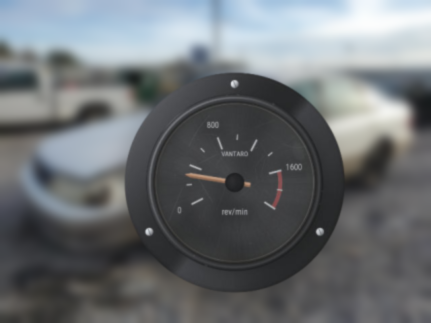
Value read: 300rpm
